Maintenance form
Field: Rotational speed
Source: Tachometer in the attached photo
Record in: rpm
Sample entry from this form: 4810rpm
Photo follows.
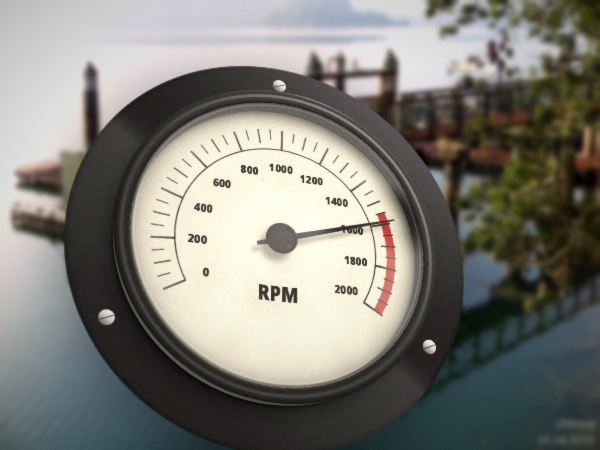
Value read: 1600rpm
